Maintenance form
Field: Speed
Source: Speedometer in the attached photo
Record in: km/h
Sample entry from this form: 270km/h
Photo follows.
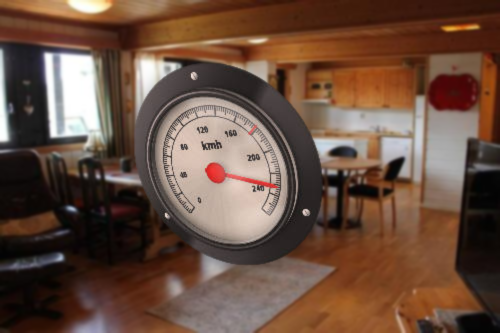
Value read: 230km/h
